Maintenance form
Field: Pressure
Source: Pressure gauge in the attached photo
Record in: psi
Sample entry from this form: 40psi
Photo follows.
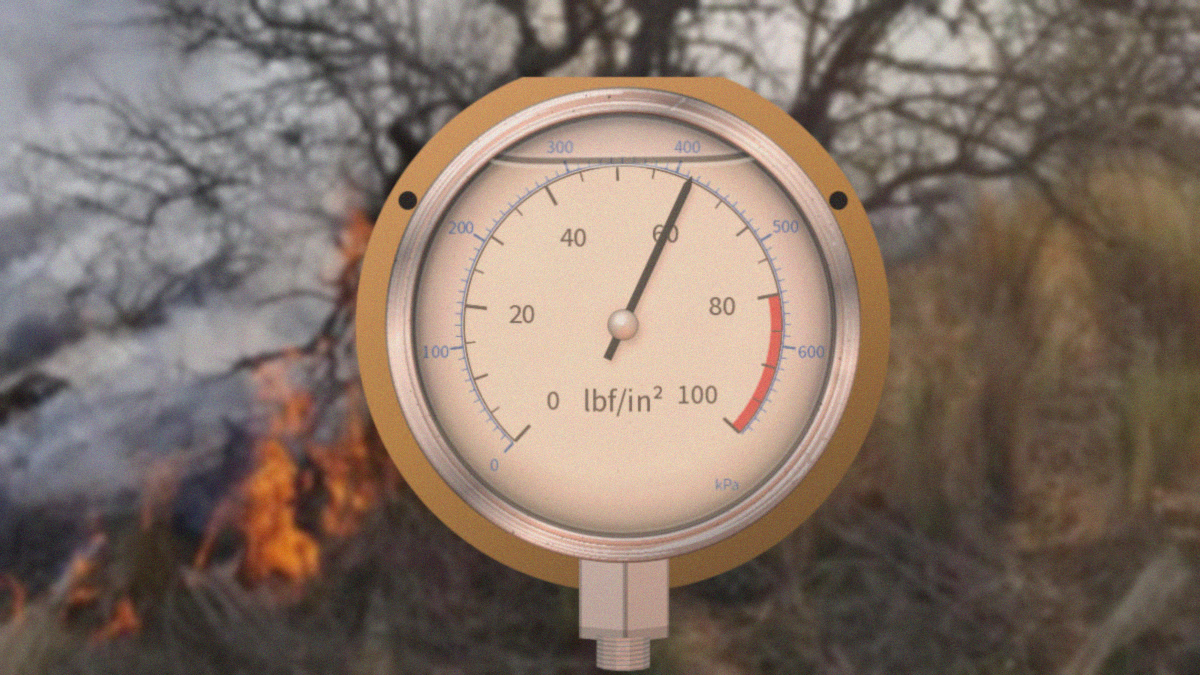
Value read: 60psi
